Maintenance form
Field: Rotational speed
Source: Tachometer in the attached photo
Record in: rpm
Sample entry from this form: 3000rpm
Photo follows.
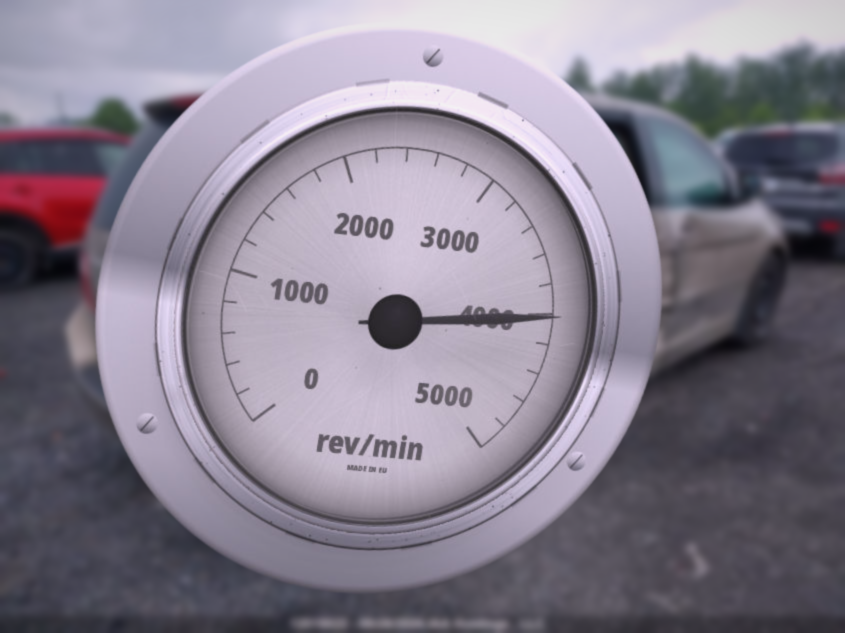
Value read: 4000rpm
